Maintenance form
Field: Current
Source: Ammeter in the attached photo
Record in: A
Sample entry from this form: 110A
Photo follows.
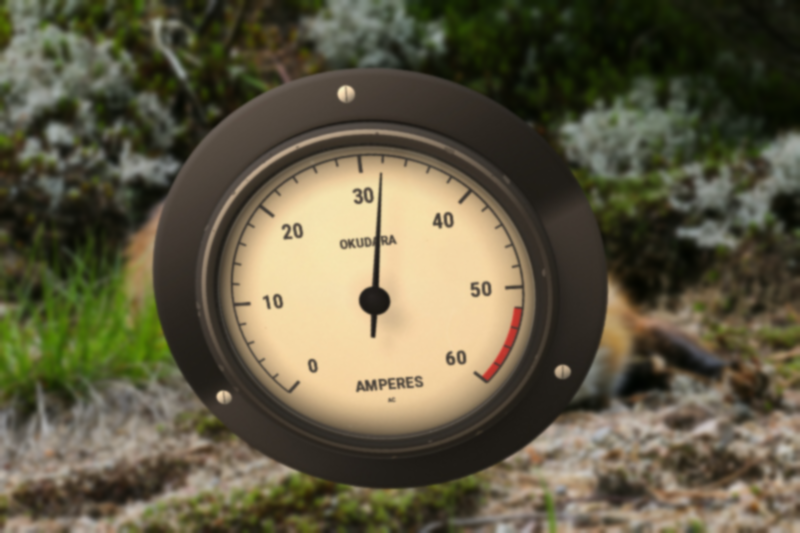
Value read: 32A
